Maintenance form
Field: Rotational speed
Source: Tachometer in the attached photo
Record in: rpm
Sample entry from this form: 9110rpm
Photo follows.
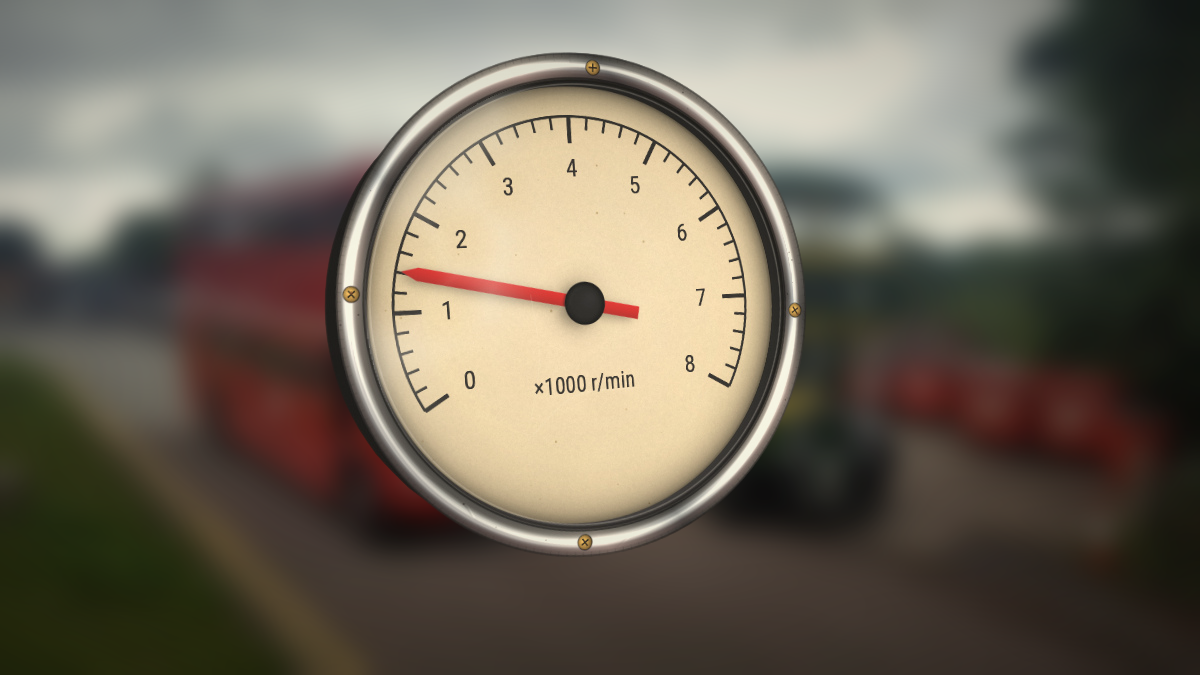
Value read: 1400rpm
